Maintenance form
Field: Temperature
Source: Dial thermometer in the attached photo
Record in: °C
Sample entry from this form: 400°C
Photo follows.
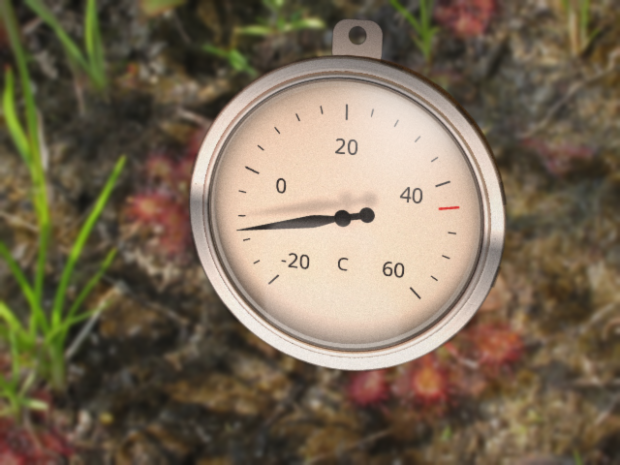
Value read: -10°C
